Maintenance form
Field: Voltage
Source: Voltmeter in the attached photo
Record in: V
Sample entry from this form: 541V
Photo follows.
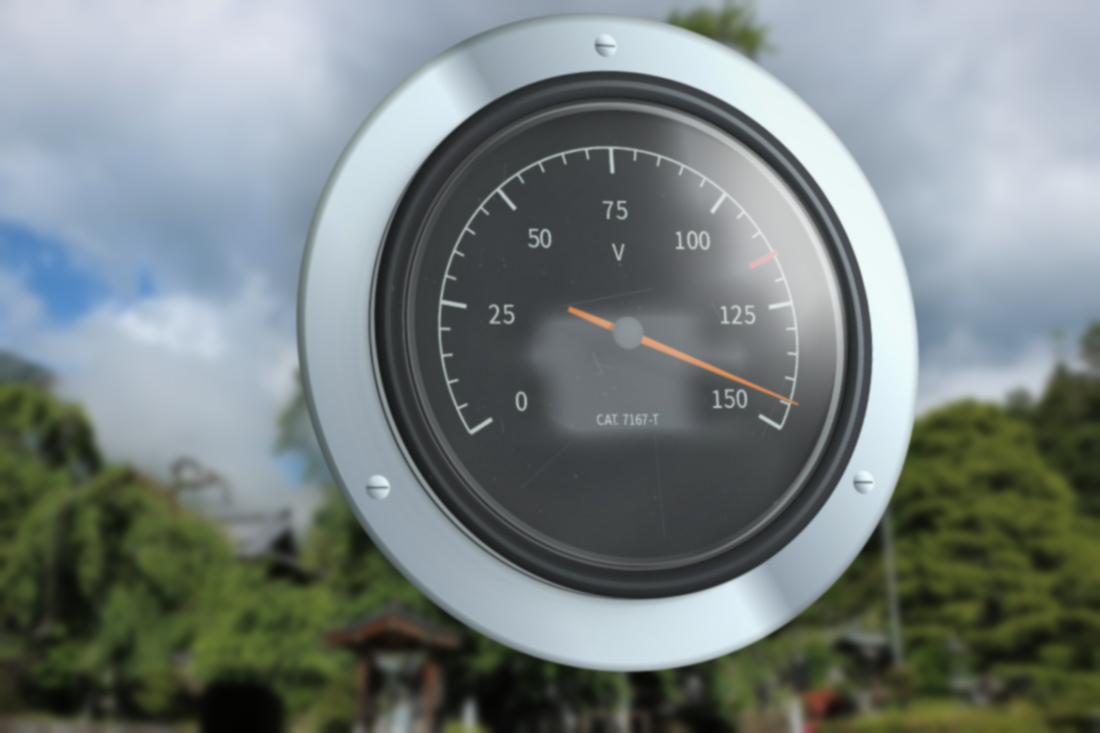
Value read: 145V
